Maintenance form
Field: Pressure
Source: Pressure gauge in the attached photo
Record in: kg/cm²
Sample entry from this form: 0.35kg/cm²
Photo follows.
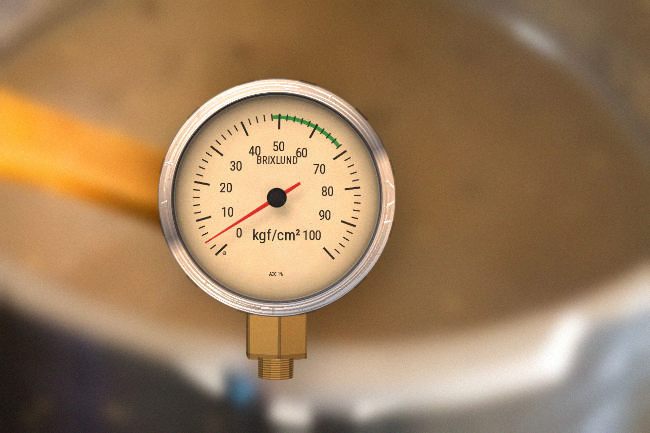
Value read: 4kg/cm²
